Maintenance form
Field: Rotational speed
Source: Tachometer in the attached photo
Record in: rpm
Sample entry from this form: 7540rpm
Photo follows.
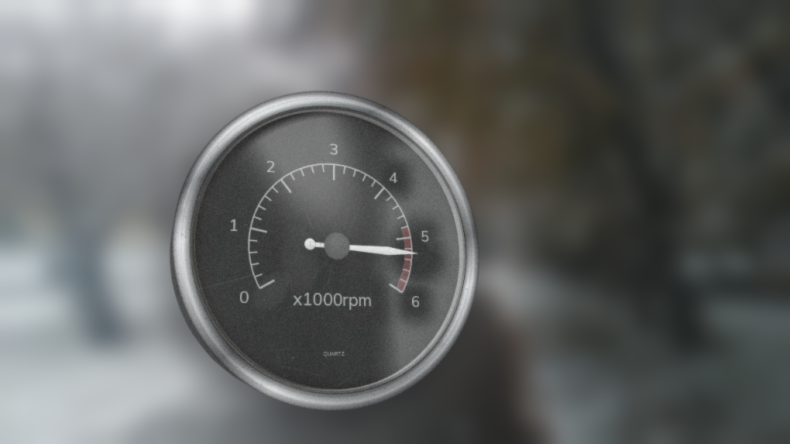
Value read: 5300rpm
